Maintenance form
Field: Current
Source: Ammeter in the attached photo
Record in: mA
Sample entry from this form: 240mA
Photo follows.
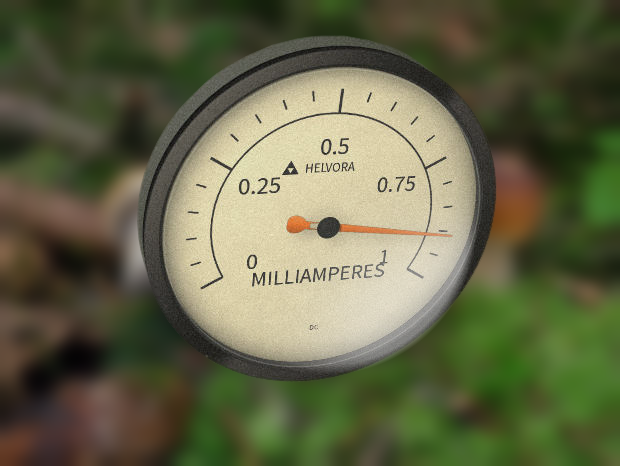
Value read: 0.9mA
